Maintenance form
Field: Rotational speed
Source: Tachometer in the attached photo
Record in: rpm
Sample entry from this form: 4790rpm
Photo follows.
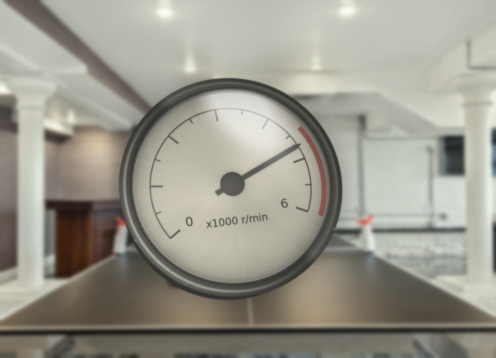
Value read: 4750rpm
